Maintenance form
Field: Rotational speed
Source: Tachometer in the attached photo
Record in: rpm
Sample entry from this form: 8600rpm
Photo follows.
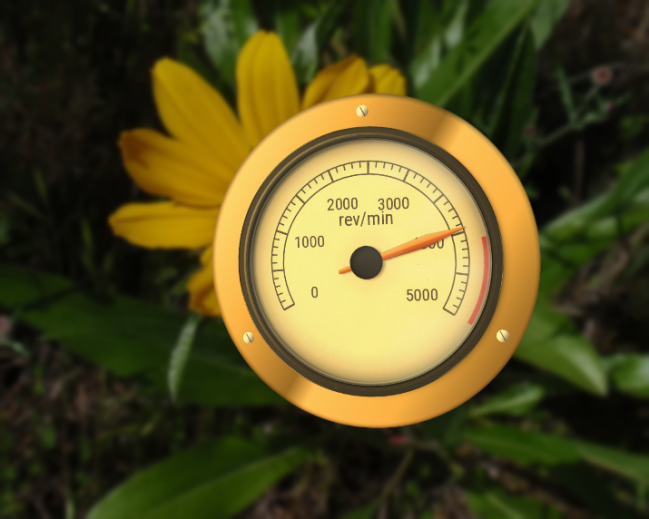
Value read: 3950rpm
